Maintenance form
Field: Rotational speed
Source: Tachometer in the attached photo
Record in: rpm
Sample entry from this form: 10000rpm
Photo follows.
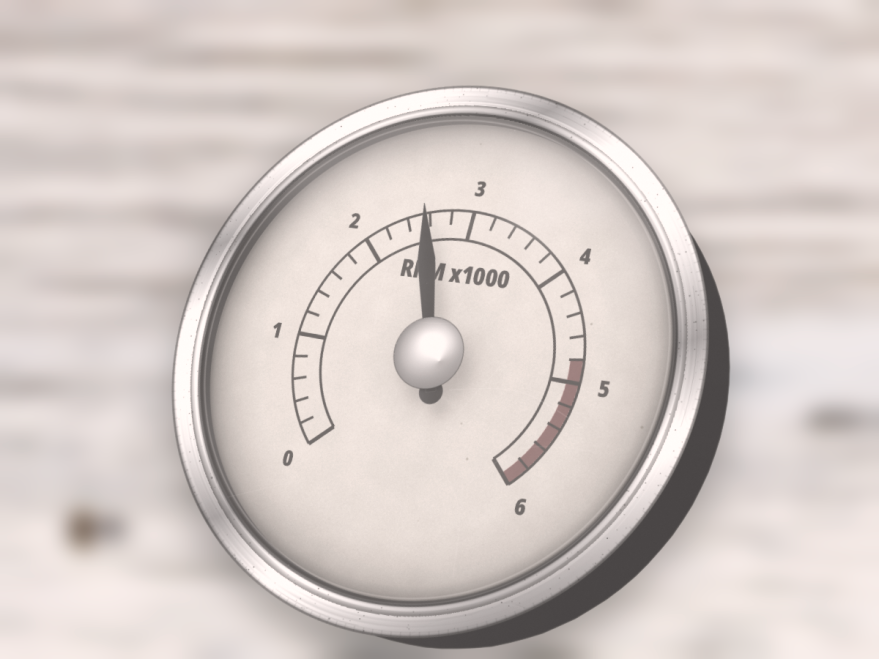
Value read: 2600rpm
